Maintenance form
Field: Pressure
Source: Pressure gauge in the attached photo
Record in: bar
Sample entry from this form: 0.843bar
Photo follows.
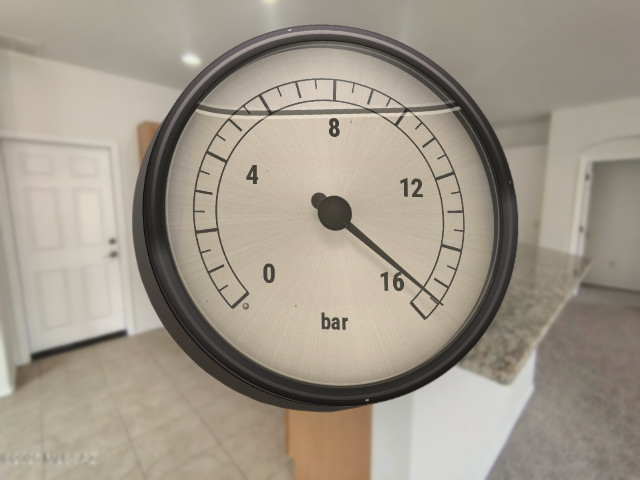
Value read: 15.5bar
